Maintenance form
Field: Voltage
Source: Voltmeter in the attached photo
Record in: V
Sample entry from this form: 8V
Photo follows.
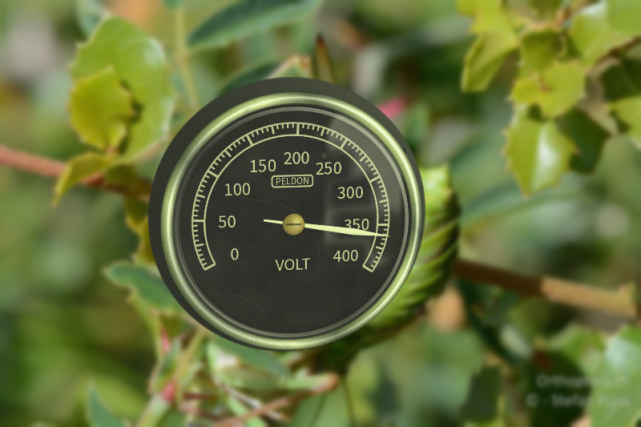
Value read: 360V
